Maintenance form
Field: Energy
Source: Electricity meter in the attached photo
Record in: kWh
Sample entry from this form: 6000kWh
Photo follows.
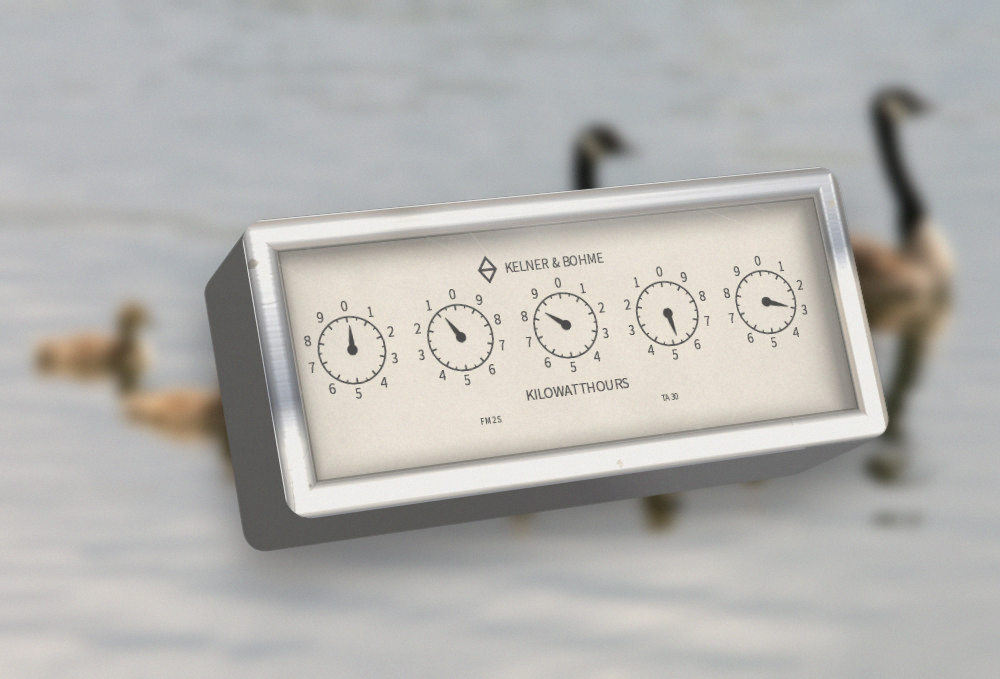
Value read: 853kWh
